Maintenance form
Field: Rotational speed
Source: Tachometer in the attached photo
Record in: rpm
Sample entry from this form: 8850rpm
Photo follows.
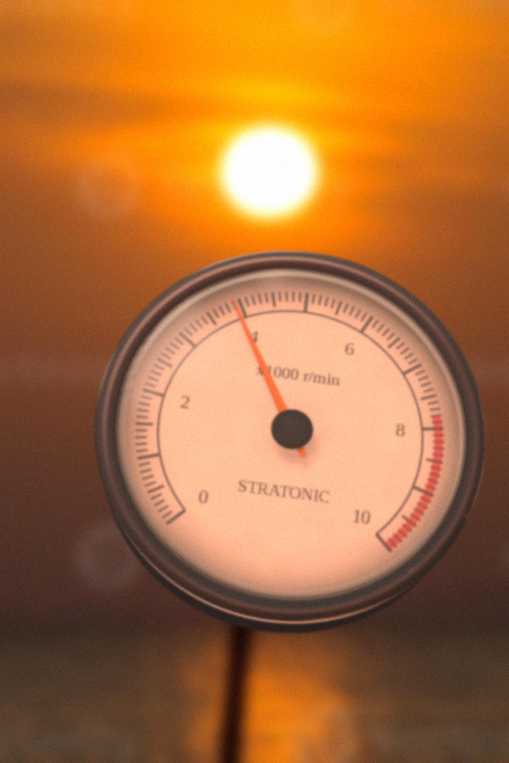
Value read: 3900rpm
